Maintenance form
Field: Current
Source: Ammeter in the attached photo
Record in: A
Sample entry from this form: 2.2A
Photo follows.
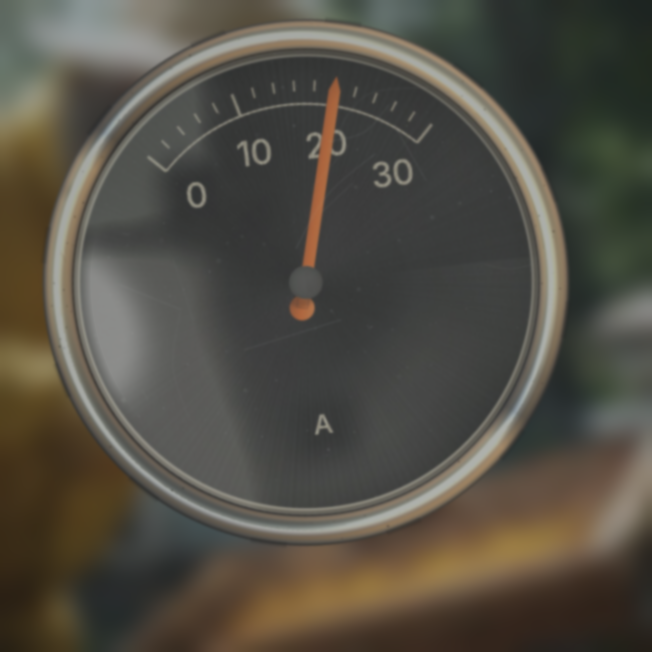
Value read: 20A
